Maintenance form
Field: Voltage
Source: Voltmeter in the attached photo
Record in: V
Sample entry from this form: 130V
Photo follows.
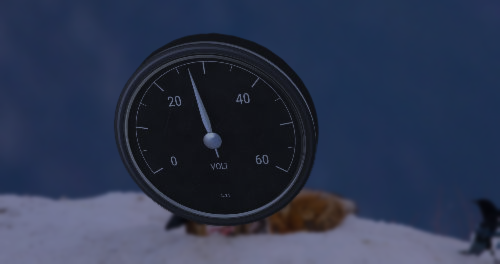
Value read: 27.5V
